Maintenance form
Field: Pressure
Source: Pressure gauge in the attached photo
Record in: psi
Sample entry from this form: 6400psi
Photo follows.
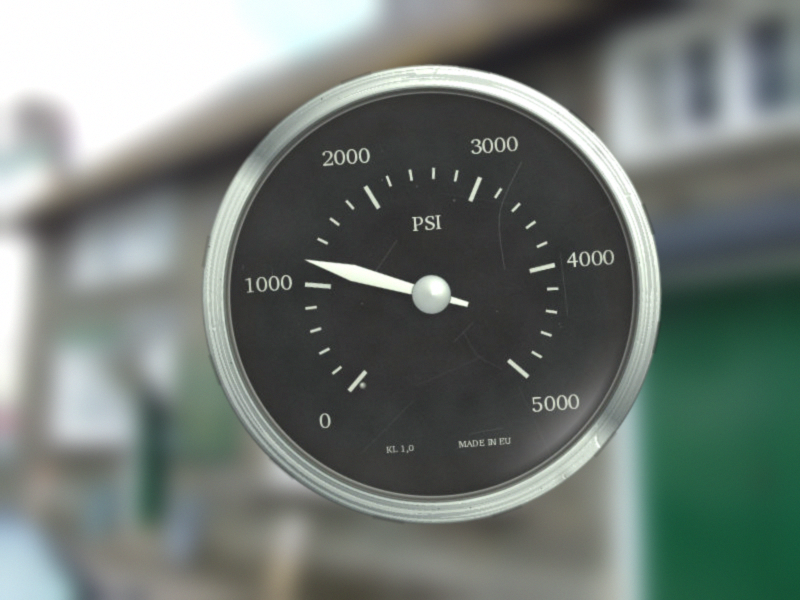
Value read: 1200psi
